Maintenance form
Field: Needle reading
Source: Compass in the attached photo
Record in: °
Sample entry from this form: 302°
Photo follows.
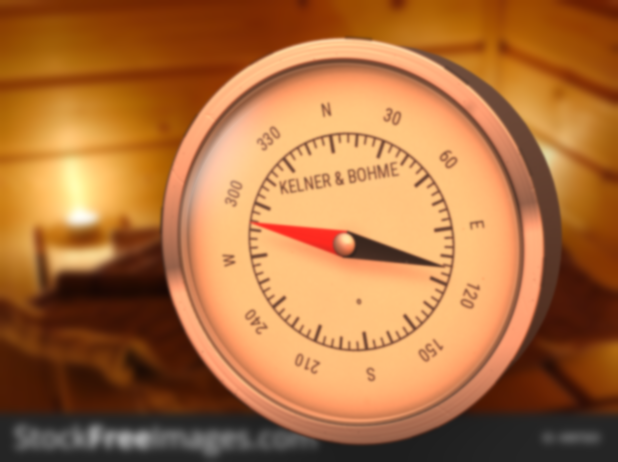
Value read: 290°
